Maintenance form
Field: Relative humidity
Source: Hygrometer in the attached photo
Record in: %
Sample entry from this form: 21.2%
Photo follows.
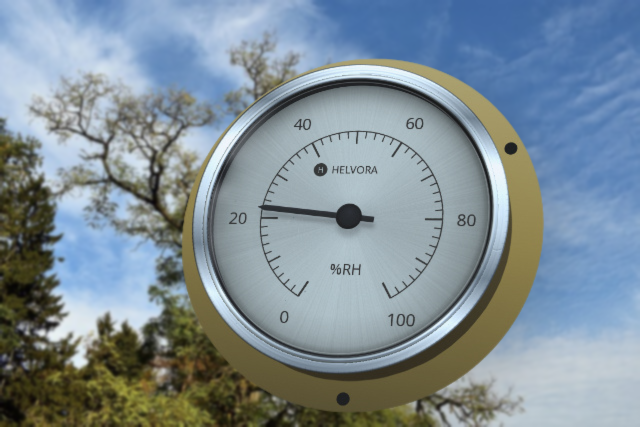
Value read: 22%
